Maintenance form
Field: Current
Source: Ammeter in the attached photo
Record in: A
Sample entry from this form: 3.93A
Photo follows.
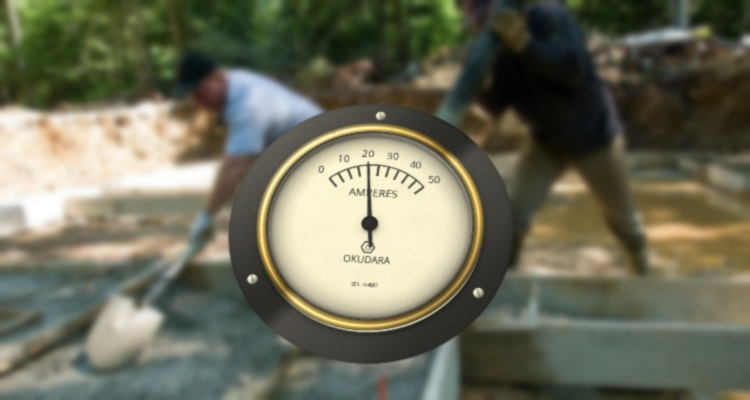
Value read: 20A
